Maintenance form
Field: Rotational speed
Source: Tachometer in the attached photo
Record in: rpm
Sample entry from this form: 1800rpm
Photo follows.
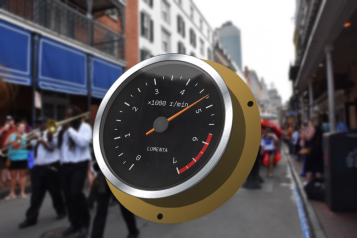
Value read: 4750rpm
